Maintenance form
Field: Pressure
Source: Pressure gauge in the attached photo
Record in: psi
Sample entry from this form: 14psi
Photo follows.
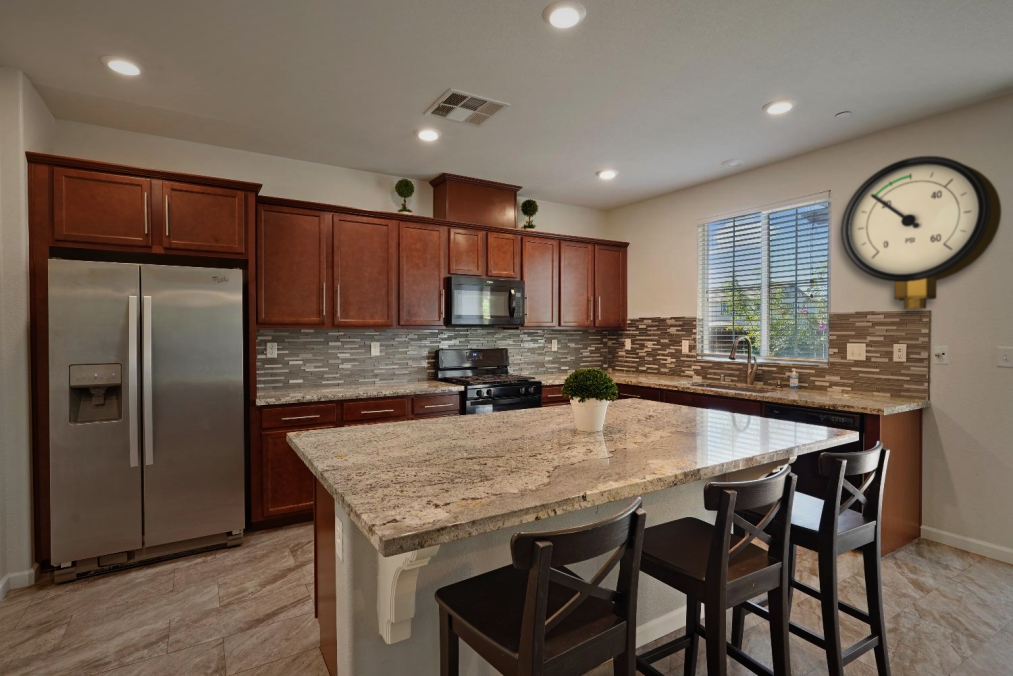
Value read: 20psi
